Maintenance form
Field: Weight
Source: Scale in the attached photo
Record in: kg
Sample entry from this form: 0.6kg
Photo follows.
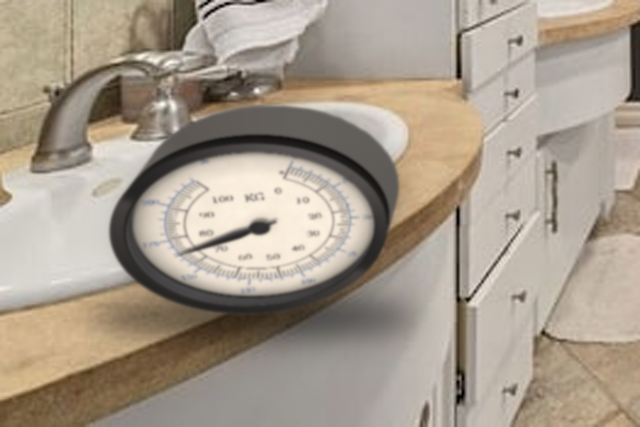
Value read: 75kg
